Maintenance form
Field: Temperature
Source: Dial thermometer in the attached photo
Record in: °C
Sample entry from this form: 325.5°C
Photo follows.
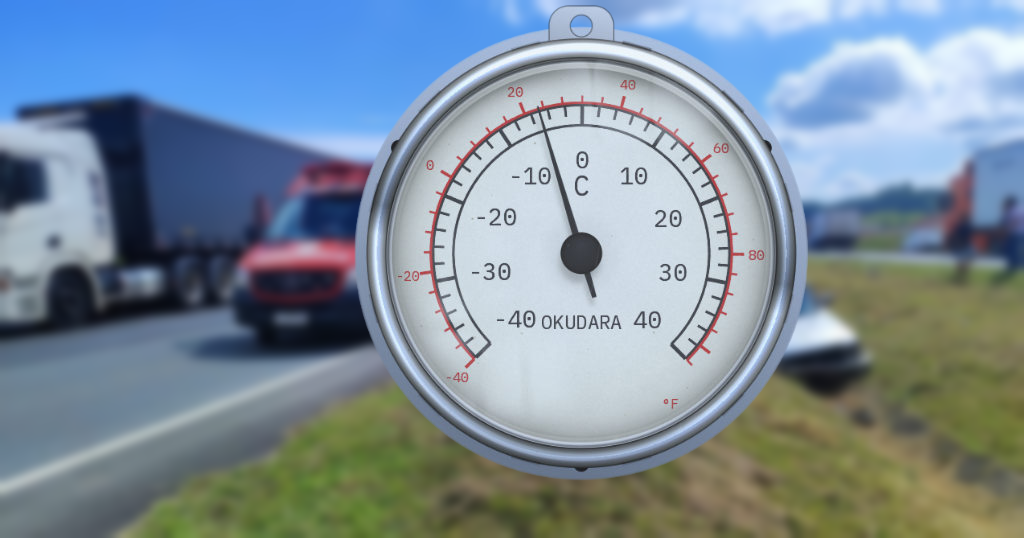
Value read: -5°C
